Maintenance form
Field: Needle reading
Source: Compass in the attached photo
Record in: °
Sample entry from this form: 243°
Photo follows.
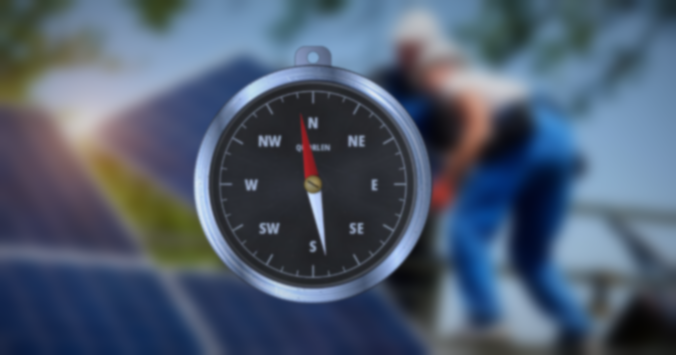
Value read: 350°
